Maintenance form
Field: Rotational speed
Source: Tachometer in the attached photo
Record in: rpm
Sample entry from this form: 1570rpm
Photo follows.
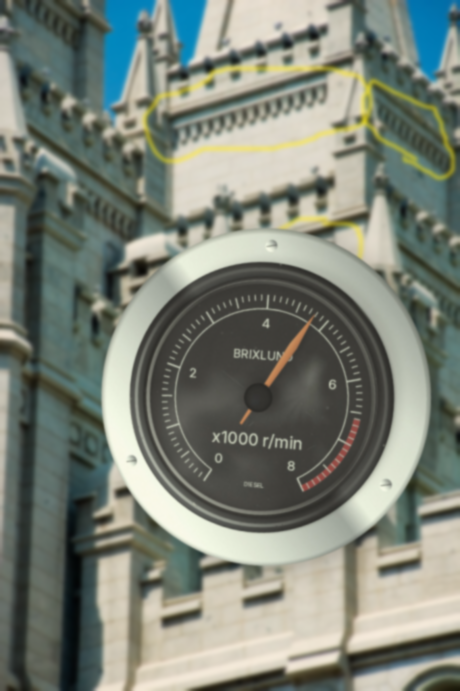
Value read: 4800rpm
